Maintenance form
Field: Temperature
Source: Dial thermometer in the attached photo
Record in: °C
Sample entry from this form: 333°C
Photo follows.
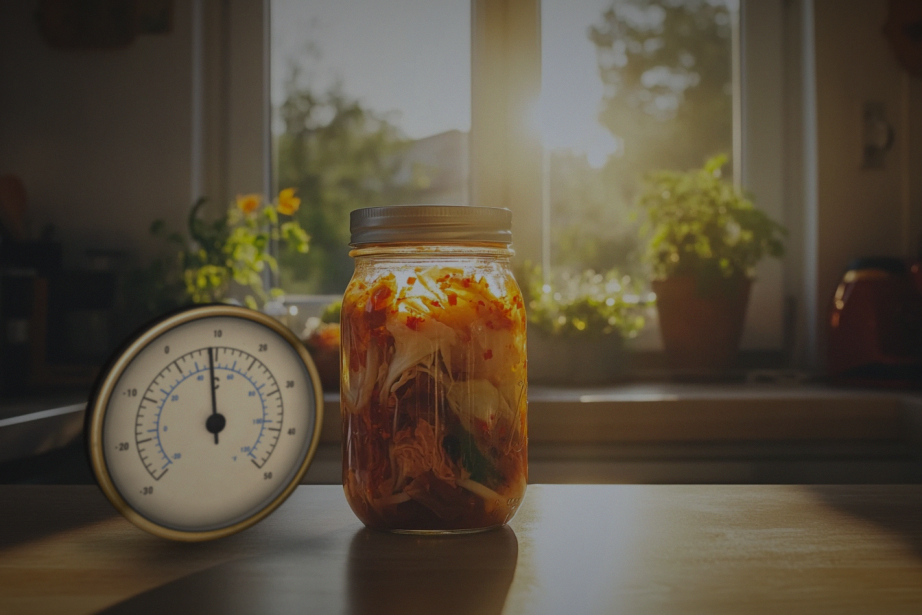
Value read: 8°C
